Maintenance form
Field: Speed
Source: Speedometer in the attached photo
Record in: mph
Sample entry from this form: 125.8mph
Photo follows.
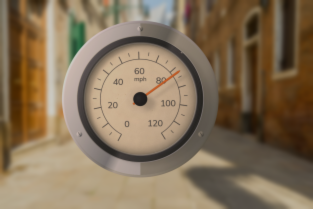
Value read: 82.5mph
